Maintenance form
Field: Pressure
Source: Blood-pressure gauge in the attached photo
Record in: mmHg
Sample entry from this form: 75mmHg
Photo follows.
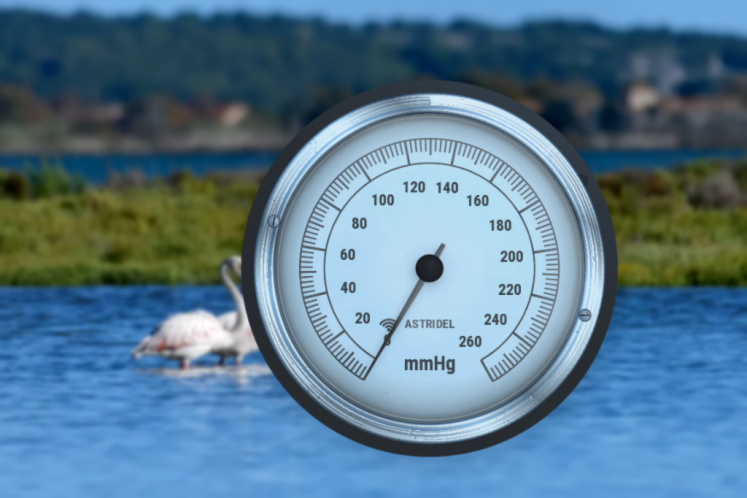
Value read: 0mmHg
